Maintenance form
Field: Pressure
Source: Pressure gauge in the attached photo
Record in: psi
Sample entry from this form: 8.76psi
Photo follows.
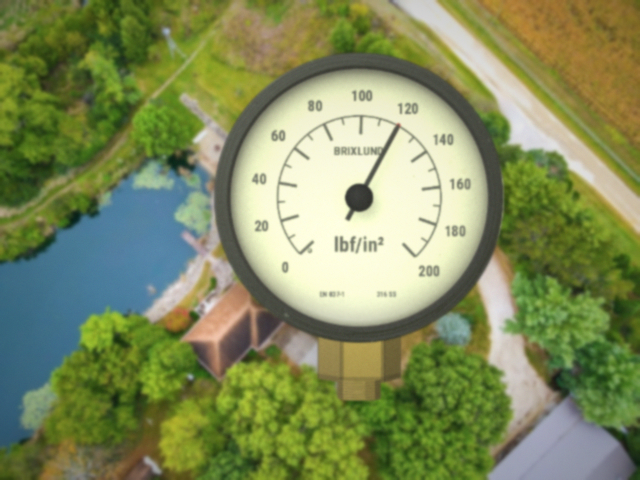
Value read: 120psi
